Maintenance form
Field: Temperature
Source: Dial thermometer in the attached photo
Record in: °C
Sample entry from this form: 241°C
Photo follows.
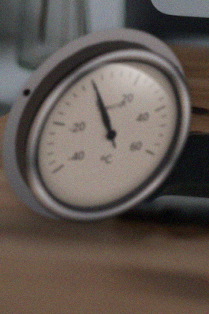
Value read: 0°C
